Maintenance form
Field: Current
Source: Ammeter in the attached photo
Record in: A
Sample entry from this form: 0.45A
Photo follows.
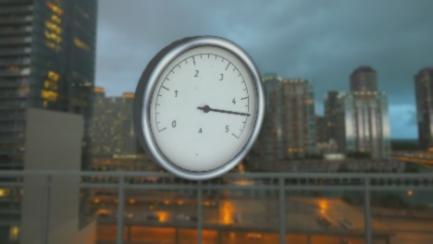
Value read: 4.4A
